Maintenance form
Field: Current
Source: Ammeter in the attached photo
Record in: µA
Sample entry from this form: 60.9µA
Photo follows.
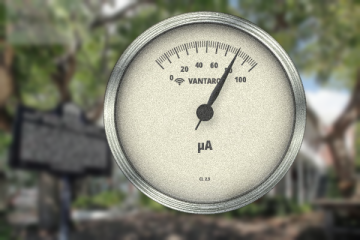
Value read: 80µA
